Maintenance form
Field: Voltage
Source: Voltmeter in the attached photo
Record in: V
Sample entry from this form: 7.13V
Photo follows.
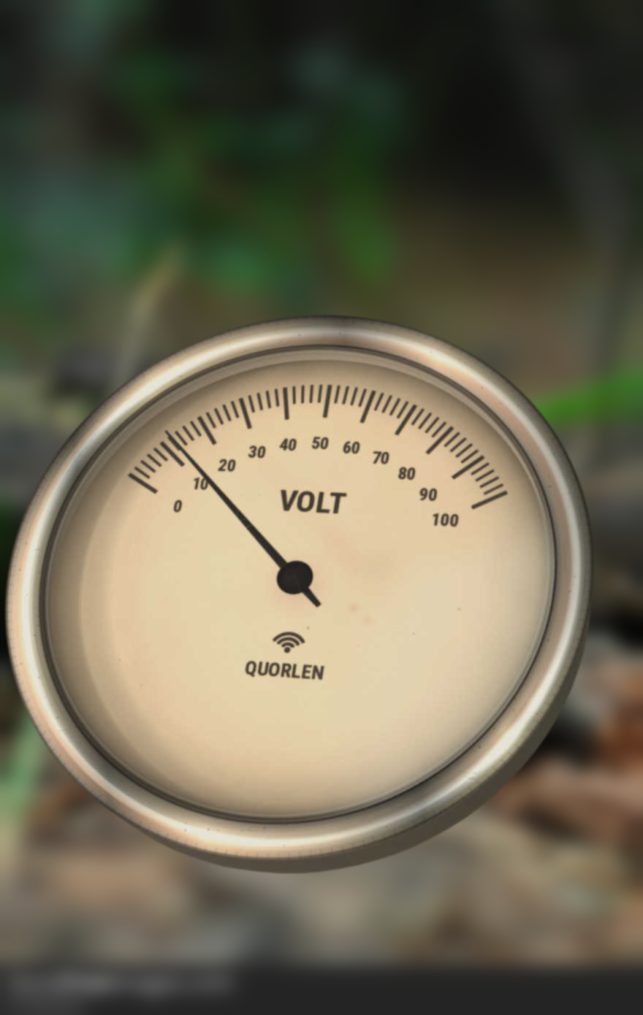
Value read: 12V
